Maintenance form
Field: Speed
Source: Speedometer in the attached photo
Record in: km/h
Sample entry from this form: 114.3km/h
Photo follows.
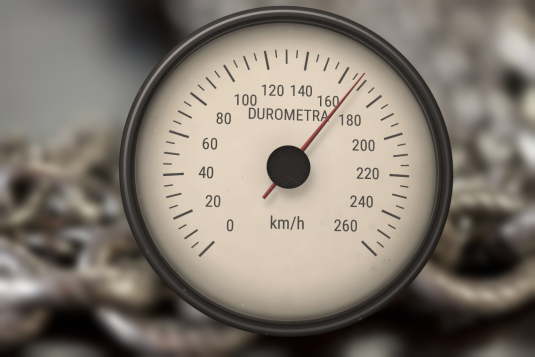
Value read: 167.5km/h
